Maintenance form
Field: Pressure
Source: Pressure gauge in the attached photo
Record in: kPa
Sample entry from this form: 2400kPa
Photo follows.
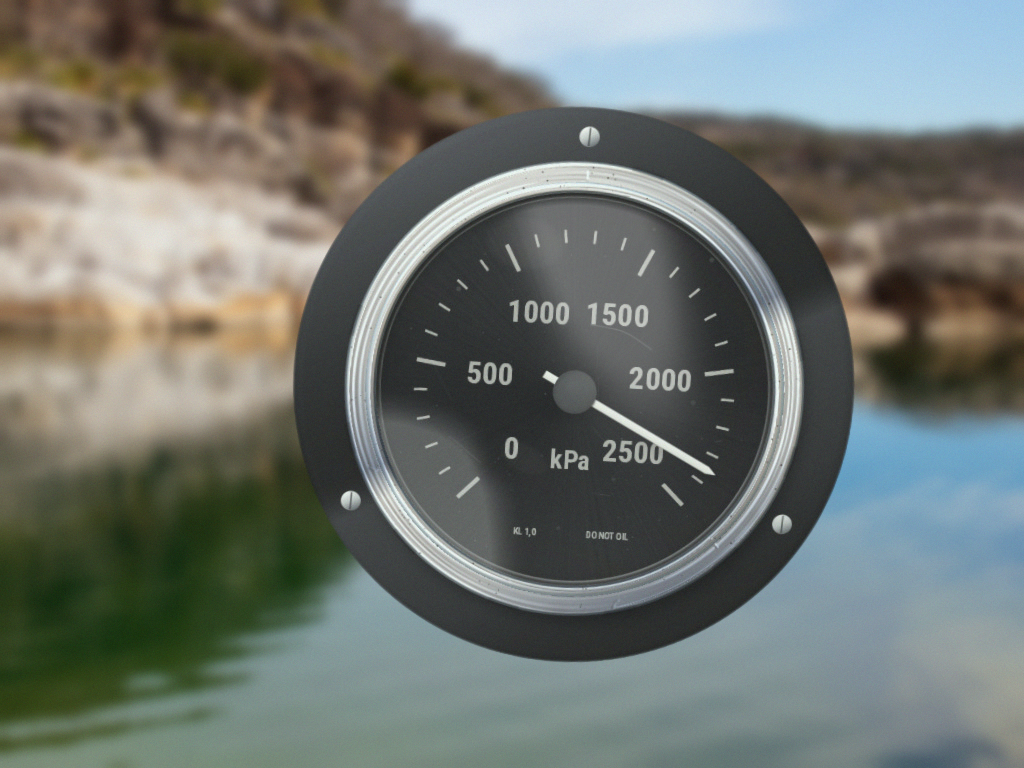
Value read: 2350kPa
